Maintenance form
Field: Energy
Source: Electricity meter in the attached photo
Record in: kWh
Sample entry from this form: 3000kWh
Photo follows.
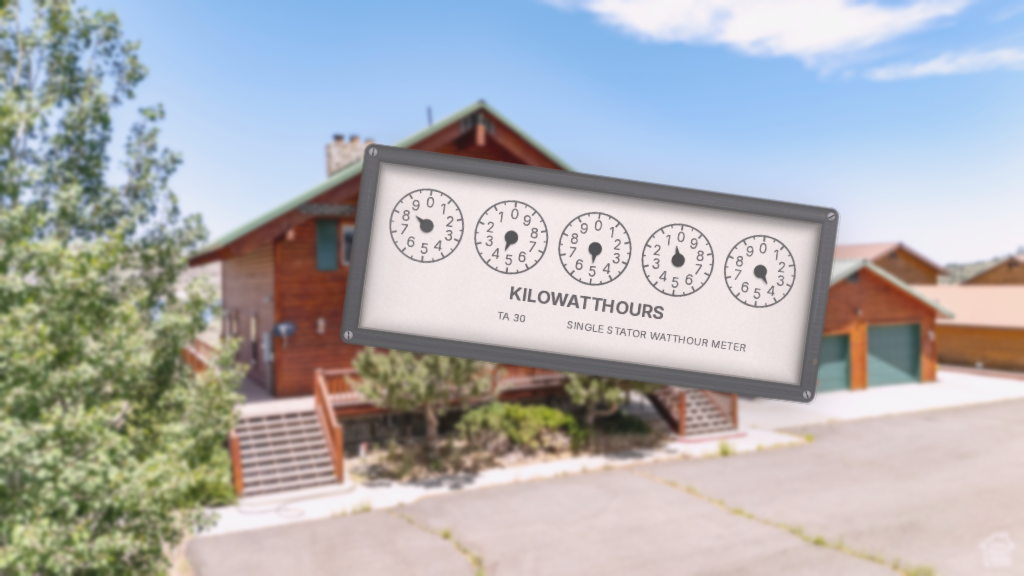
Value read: 84504kWh
